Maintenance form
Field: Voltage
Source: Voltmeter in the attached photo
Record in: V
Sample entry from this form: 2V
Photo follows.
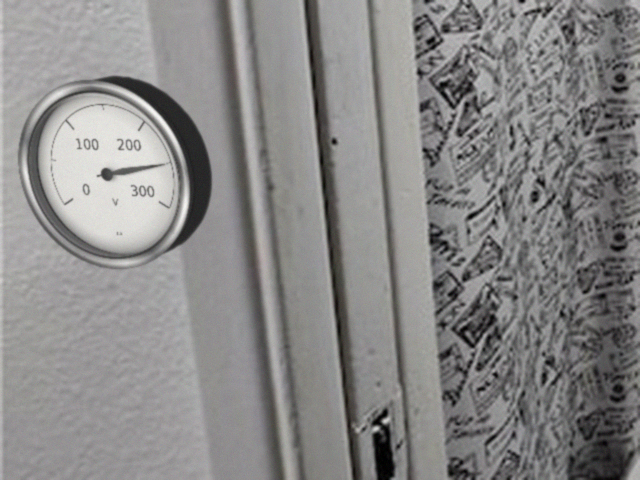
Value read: 250V
